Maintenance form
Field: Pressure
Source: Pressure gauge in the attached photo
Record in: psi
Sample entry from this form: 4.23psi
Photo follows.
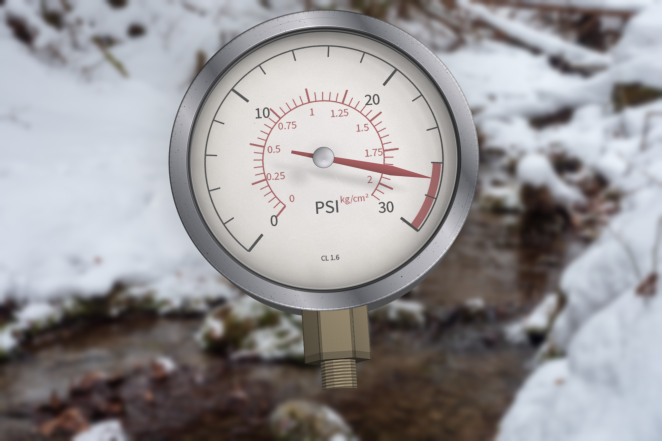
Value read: 27psi
